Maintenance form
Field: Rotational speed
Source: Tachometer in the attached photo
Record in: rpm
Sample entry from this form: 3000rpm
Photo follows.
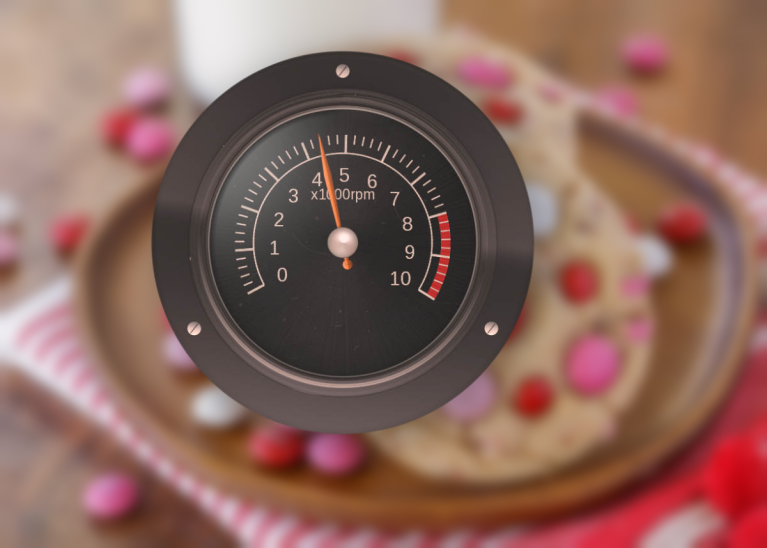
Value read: 4400rpm
